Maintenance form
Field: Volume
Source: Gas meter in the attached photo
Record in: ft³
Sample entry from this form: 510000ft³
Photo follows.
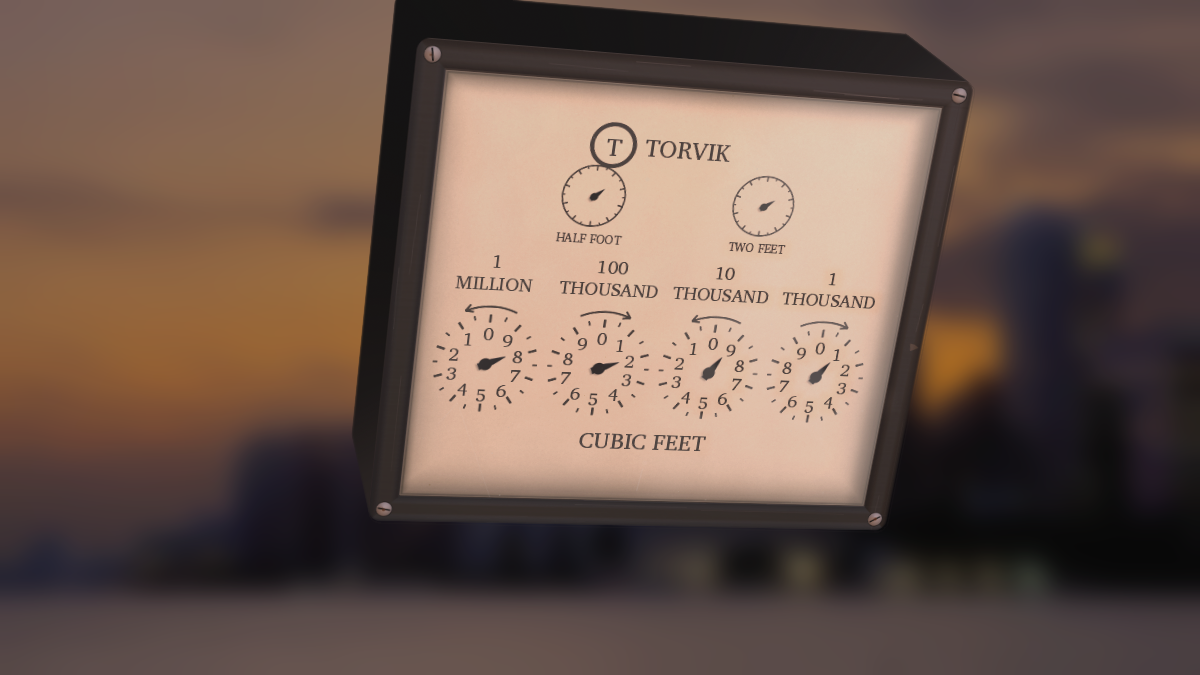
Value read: 819100ft³
